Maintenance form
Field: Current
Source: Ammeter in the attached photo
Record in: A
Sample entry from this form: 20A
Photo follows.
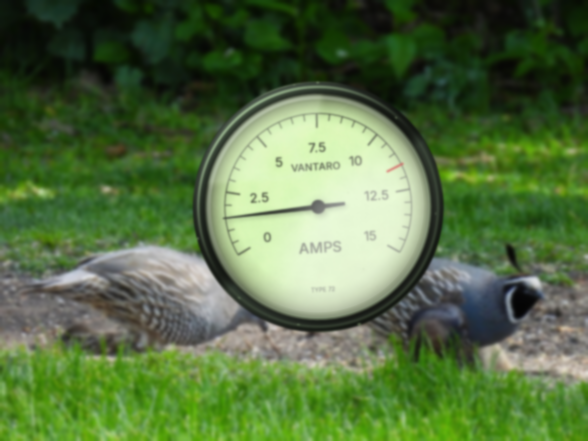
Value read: 1.5A
